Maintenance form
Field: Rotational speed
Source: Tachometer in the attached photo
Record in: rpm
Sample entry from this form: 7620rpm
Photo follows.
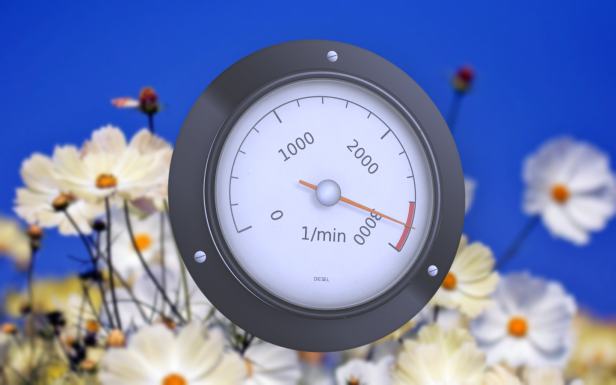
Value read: 2800rpm
